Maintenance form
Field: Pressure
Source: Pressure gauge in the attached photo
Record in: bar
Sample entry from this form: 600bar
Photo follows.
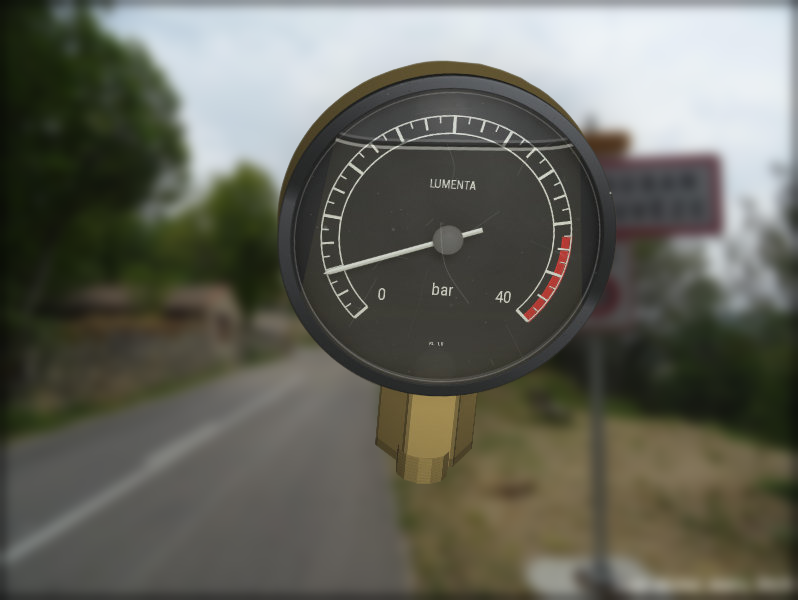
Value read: 4bar
